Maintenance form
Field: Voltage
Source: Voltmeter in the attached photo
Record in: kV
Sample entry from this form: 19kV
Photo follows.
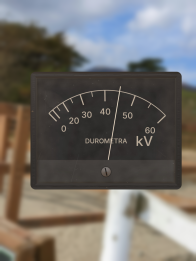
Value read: 45kV
